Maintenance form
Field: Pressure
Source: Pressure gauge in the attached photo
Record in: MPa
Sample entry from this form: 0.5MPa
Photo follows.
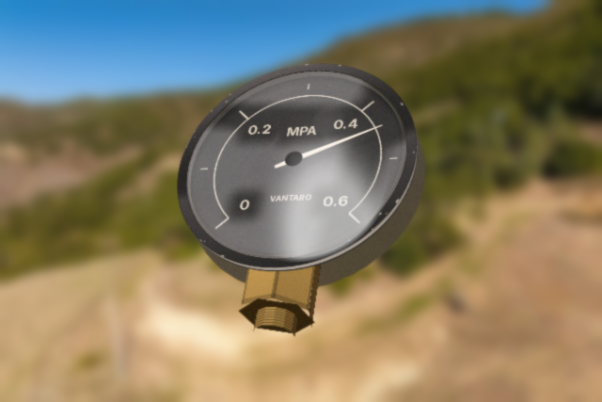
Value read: 0.45MPa
